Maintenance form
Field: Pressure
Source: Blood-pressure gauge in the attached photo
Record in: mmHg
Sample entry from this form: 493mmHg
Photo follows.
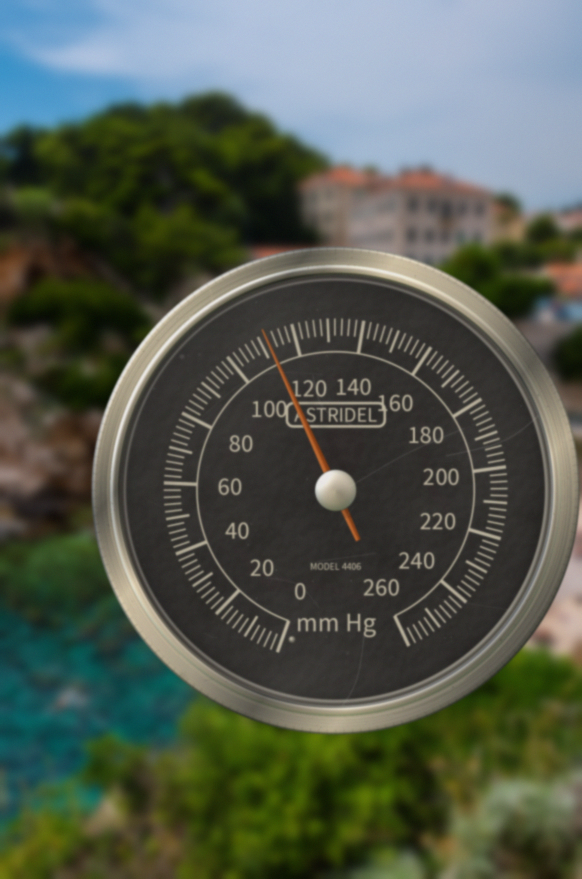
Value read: 112mmHg
